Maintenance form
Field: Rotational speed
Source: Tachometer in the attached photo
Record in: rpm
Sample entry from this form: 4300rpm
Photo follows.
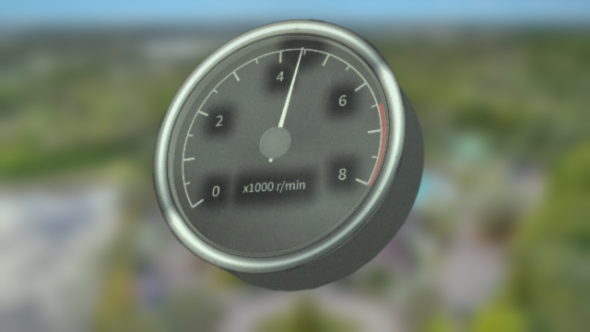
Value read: 4500rpm
